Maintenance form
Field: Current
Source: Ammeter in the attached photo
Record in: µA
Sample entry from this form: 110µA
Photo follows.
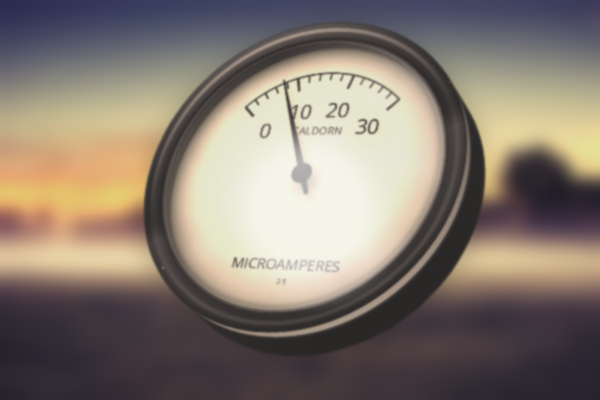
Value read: 8µA
